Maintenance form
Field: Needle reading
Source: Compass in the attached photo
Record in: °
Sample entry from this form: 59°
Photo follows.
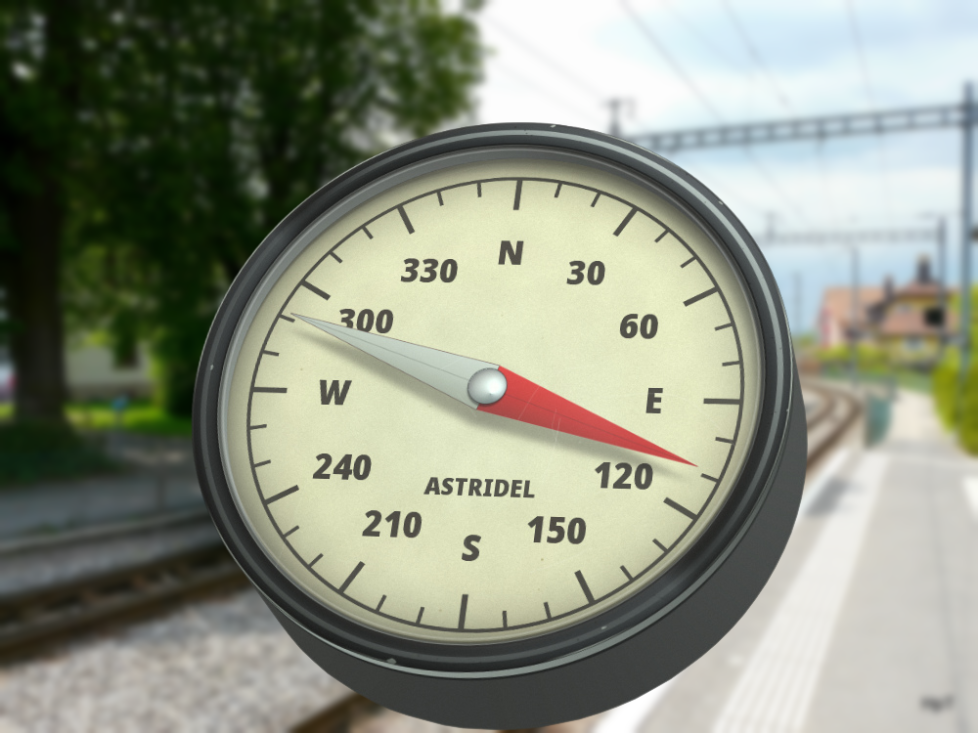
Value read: 110°
